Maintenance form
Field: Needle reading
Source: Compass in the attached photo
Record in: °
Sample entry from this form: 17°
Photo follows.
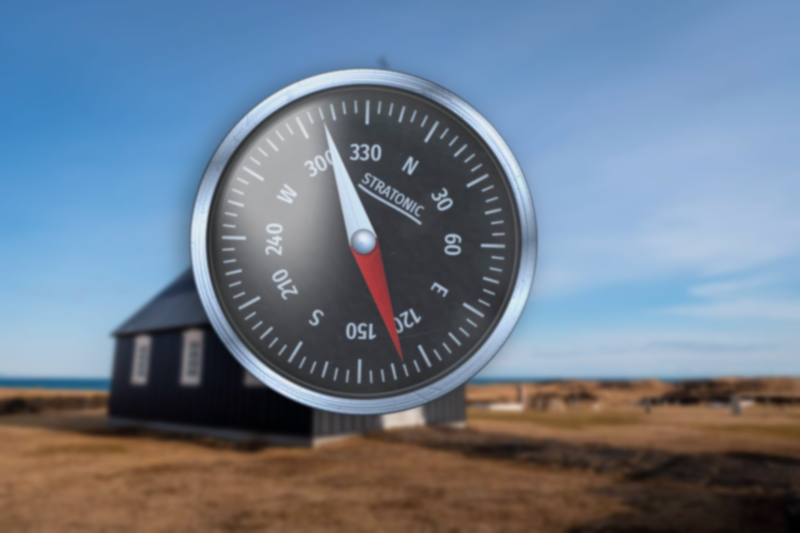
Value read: 130°
